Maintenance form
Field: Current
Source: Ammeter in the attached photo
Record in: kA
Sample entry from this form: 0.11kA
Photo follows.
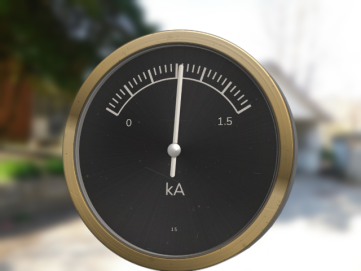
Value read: 0.8kA
